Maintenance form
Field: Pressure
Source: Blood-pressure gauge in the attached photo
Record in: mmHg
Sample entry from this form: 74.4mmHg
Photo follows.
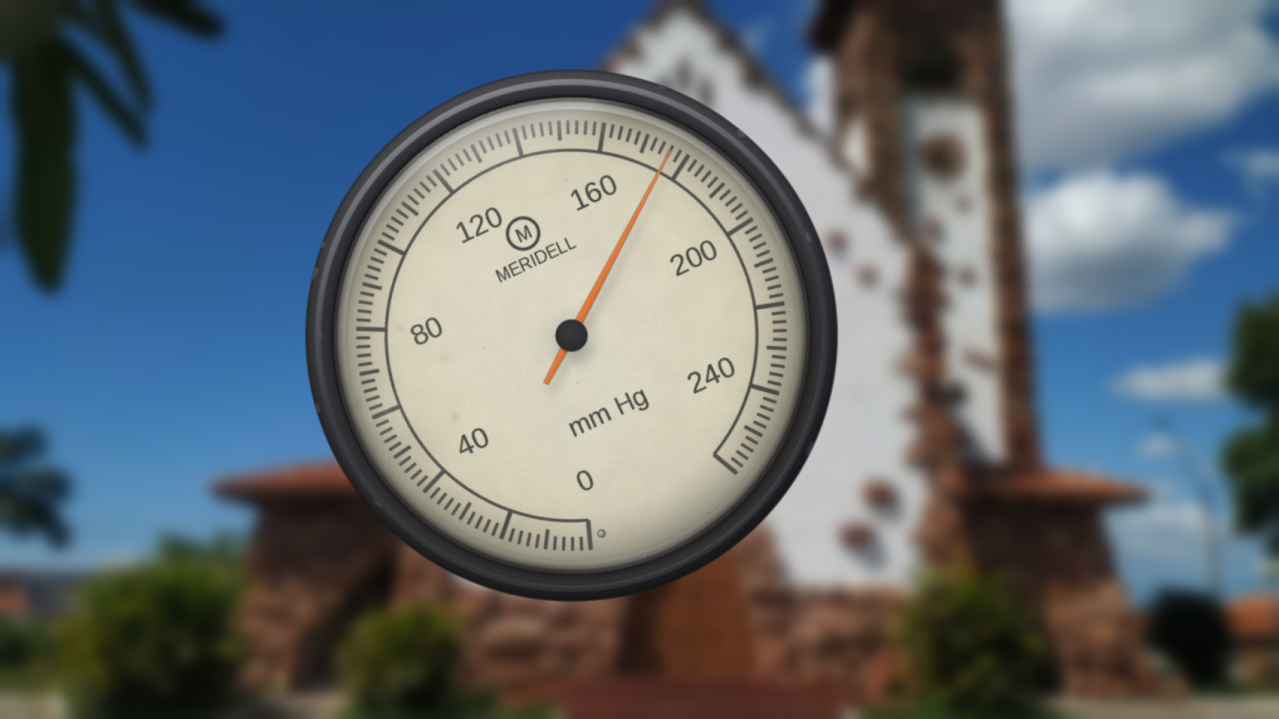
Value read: 176mmHg
